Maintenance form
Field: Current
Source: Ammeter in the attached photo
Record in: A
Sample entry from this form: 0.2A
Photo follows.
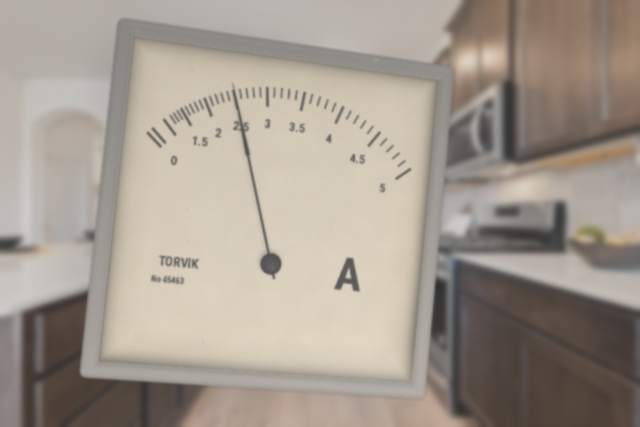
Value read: 2.5A
